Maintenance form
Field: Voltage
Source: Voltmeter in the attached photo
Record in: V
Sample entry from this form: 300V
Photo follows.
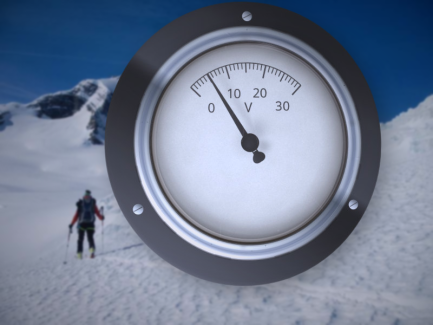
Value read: 5V
